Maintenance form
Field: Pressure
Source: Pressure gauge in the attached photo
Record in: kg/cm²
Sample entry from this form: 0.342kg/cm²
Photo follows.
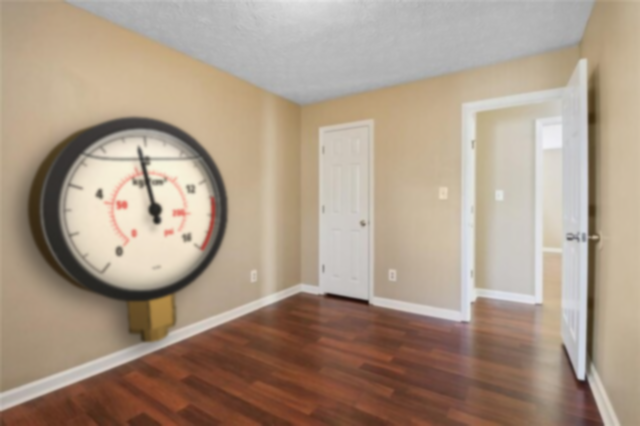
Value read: 7.5kg/cm²
